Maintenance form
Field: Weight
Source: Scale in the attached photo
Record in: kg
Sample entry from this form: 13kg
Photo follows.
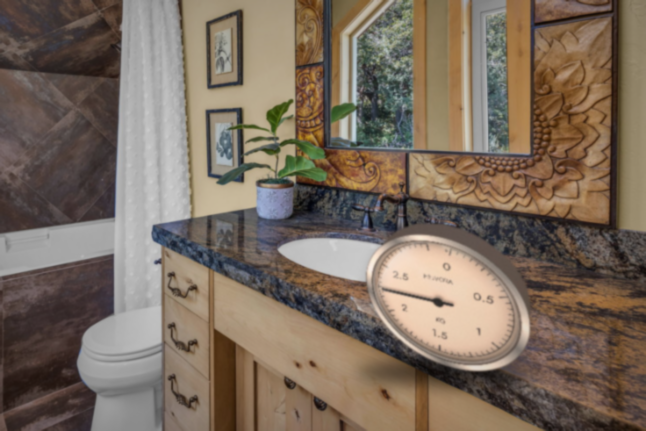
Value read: 2.25kg
